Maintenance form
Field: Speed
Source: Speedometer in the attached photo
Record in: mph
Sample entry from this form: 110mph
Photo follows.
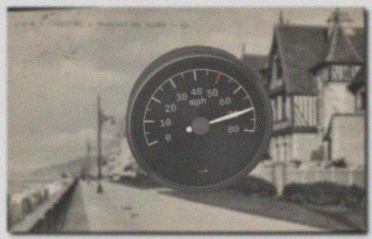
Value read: 70mph
